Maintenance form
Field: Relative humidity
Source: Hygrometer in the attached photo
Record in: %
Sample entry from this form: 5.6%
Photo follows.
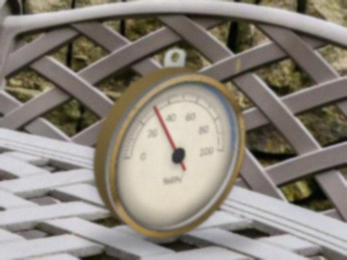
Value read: 30%
